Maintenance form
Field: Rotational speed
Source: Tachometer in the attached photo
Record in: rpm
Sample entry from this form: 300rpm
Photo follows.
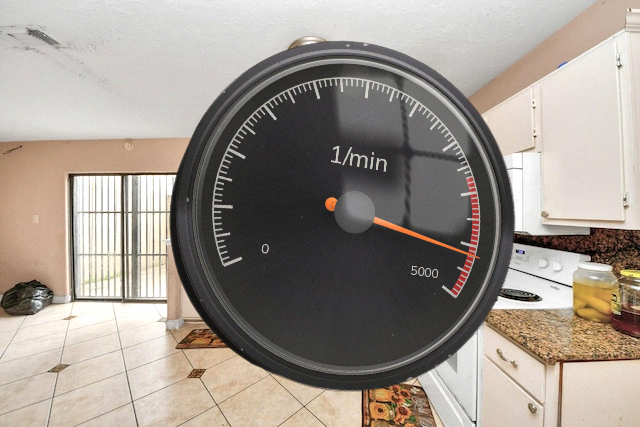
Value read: 4600rpm
